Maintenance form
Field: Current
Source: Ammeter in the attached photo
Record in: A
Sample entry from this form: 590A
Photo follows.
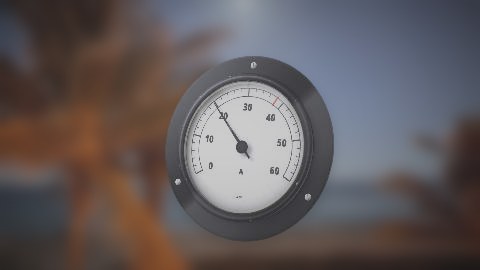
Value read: 20A
